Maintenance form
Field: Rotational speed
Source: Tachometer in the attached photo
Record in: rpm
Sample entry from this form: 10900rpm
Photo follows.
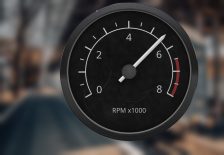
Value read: 5500rpm
